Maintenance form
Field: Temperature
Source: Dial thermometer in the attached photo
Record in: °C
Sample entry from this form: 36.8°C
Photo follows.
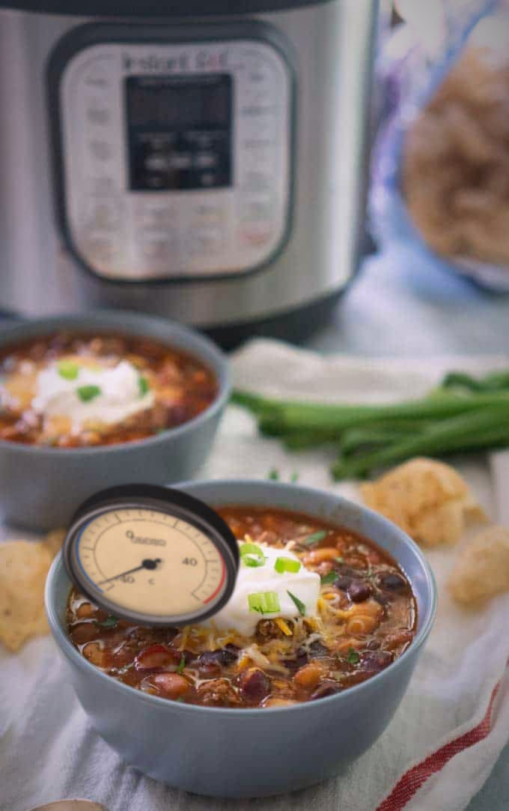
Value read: -36°C
